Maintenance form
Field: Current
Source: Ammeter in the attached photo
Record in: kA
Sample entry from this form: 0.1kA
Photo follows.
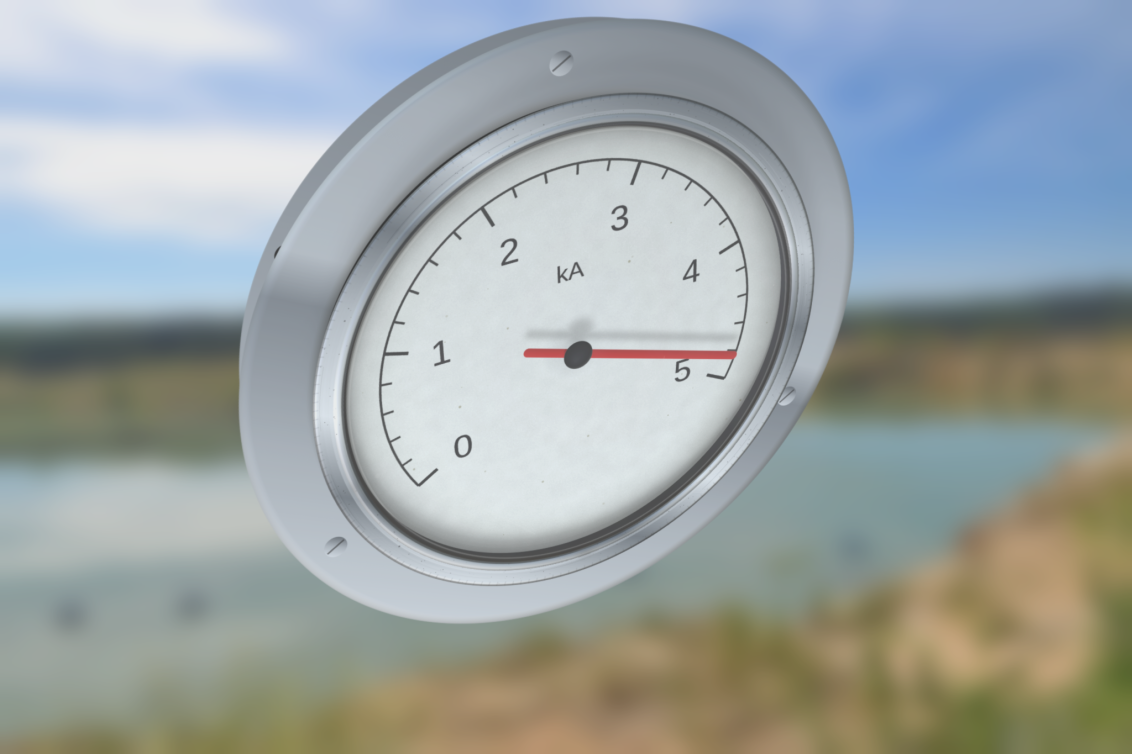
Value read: 4.8kA
